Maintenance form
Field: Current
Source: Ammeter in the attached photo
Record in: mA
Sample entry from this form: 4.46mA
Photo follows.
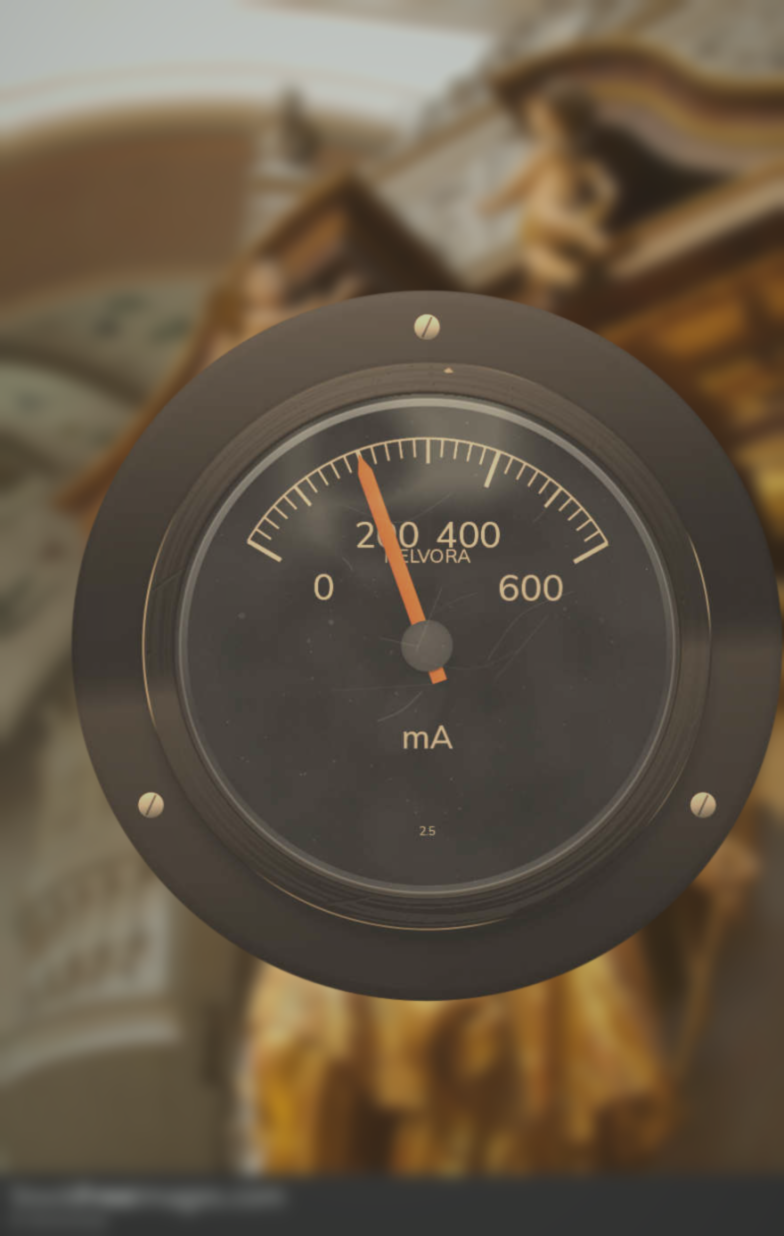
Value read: 200mA
